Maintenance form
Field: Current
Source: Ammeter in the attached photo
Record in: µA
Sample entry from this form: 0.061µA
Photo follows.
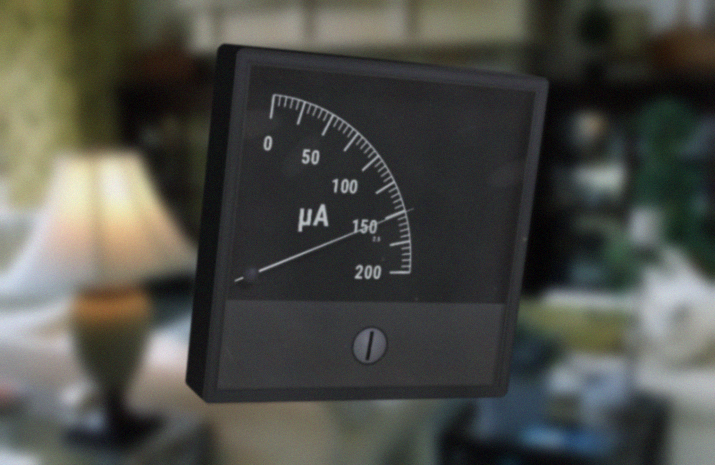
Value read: 150µA
